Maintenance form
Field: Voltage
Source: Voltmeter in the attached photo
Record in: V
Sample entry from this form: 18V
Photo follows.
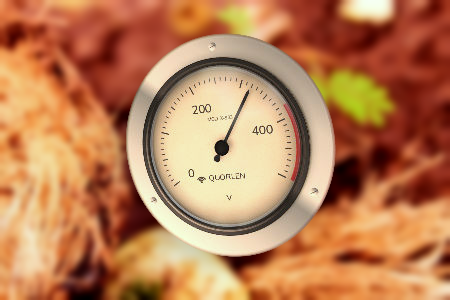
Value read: 320V
